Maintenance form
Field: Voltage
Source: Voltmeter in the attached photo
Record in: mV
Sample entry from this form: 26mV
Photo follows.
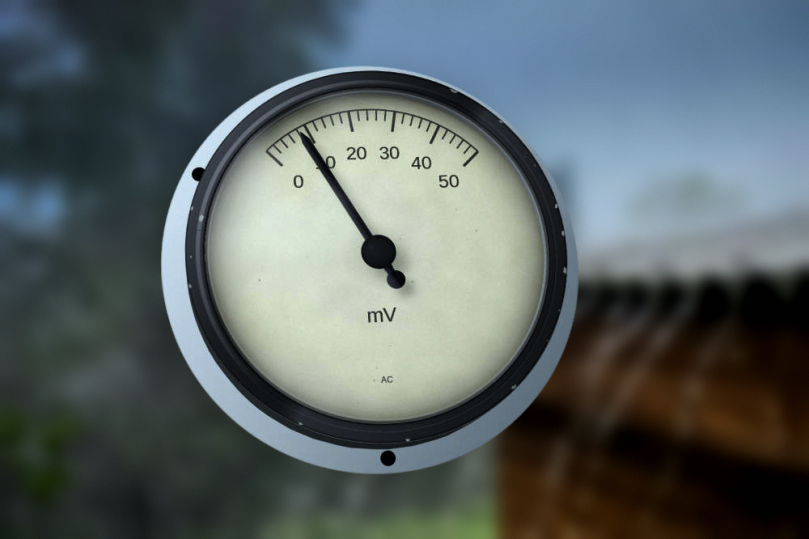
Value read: 8mV
